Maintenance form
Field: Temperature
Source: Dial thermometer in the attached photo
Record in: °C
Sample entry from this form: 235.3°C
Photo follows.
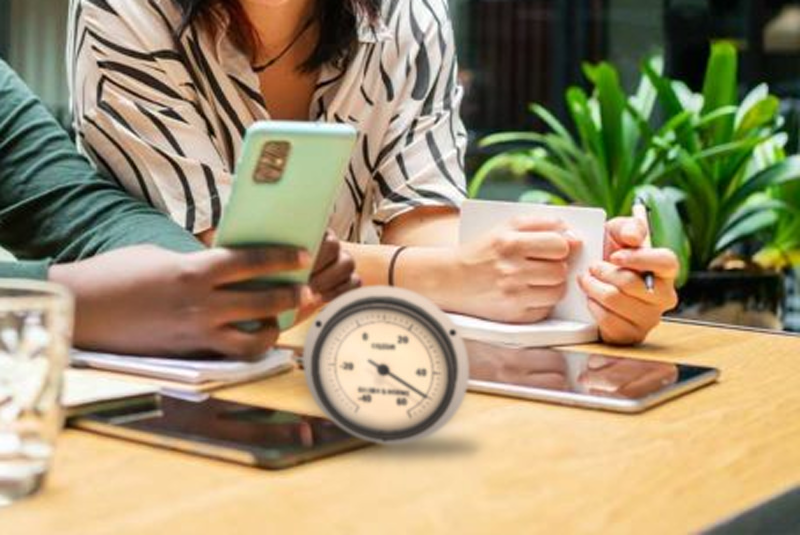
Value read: 50°C
